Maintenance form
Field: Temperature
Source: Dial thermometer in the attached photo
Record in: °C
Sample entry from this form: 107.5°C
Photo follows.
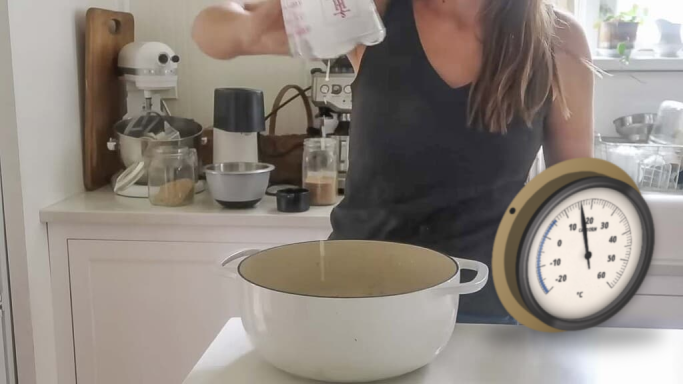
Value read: 15°C
